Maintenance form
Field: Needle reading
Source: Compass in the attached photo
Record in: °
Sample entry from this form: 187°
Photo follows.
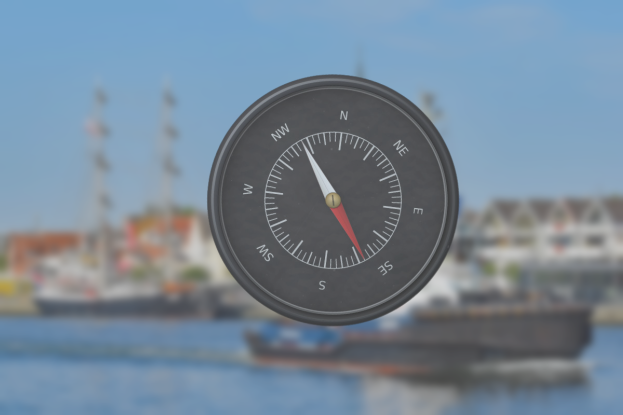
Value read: 145°
